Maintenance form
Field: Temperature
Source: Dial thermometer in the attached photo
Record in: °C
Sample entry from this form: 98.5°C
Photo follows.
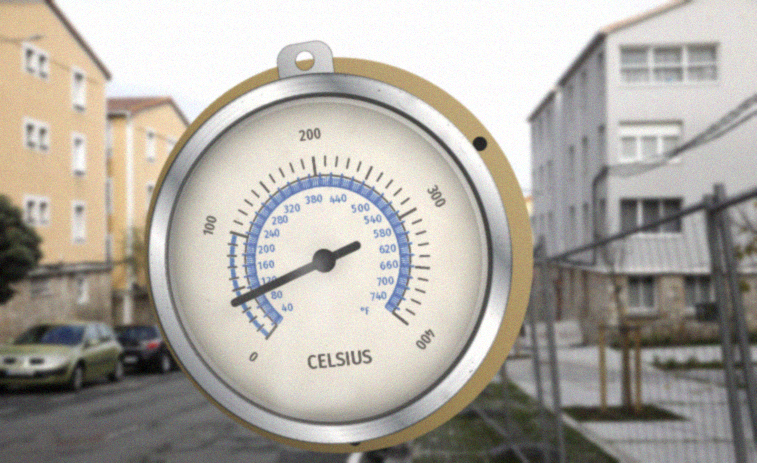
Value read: 40°C
